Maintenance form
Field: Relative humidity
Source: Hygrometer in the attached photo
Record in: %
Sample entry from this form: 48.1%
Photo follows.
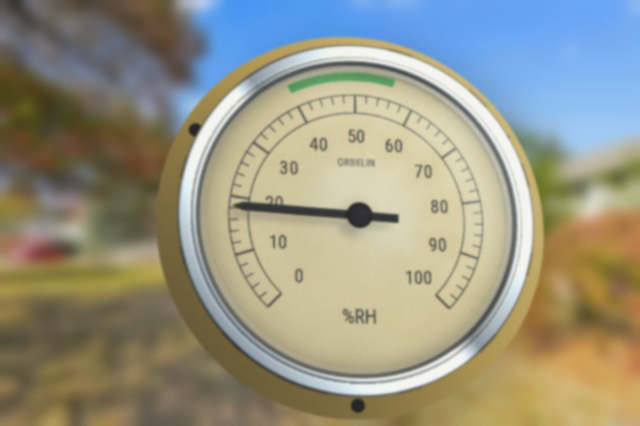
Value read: 18%
